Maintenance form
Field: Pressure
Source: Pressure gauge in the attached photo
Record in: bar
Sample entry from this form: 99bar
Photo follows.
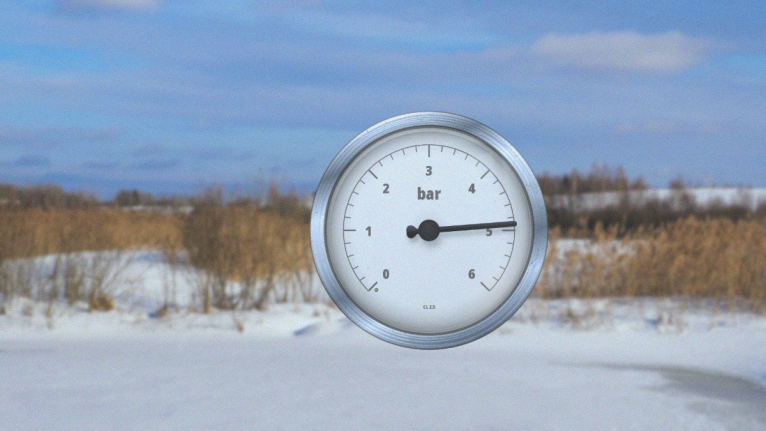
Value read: 4.9bar
